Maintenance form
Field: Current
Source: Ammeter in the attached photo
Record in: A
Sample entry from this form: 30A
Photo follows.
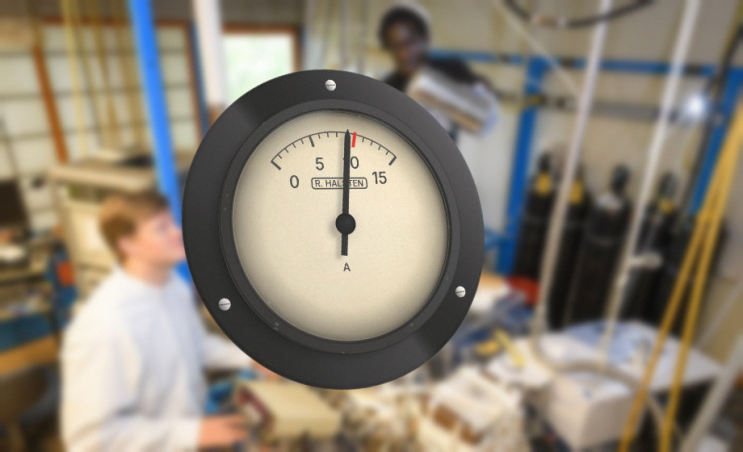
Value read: 9A
